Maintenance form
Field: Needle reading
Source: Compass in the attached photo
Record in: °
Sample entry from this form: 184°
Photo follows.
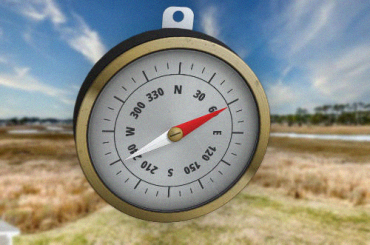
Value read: 60°
